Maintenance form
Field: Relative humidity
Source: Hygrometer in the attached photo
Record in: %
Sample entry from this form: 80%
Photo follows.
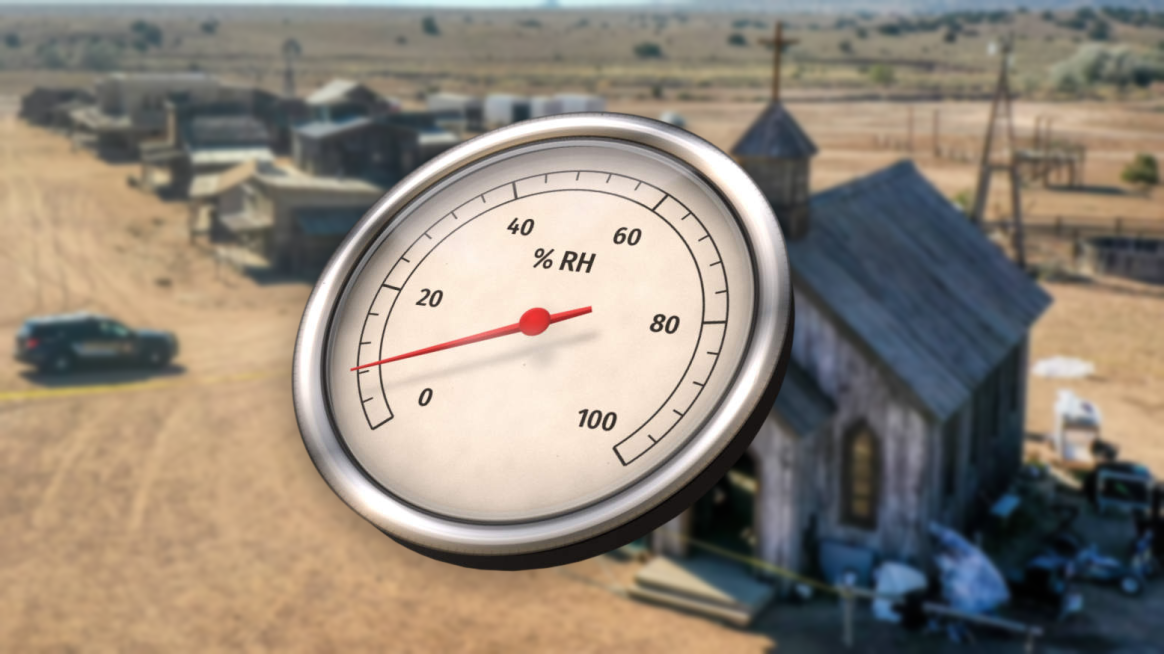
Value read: 8%
